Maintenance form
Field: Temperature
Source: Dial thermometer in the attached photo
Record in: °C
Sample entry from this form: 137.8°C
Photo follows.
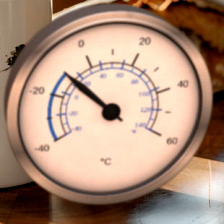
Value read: -10°C
